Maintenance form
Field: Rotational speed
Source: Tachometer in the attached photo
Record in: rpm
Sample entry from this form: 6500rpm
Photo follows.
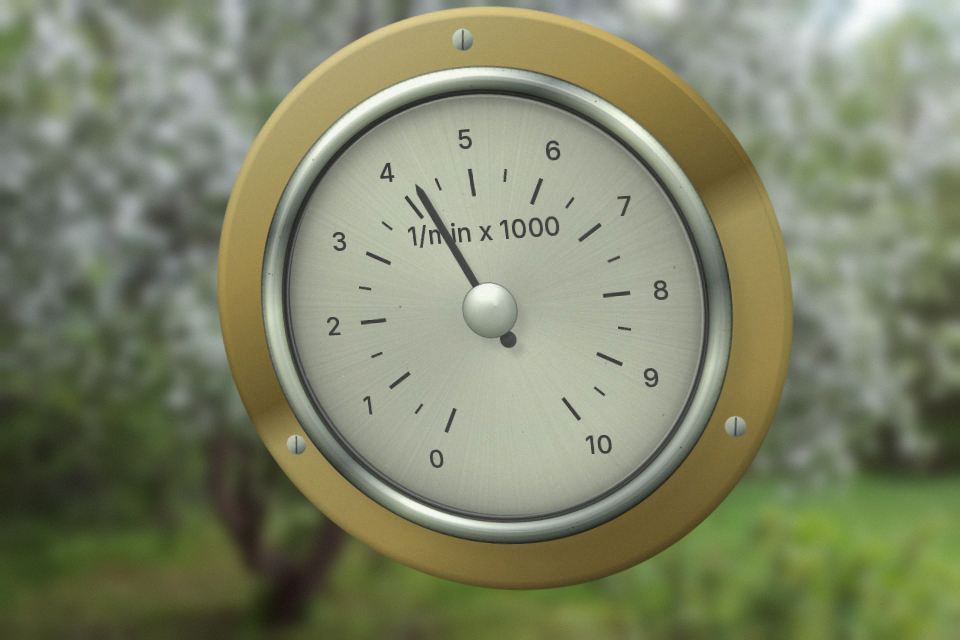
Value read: 4250rpm
